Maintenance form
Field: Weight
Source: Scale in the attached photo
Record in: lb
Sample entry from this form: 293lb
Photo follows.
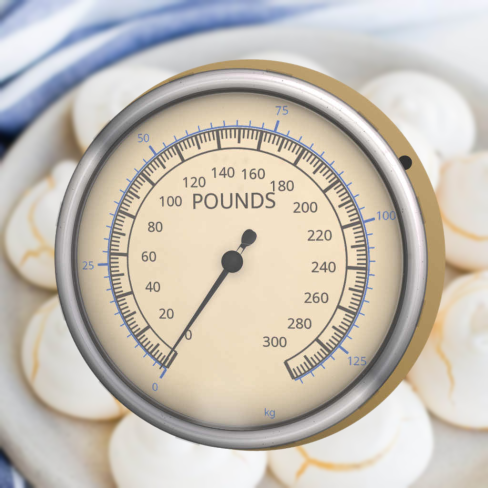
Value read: 2lb
